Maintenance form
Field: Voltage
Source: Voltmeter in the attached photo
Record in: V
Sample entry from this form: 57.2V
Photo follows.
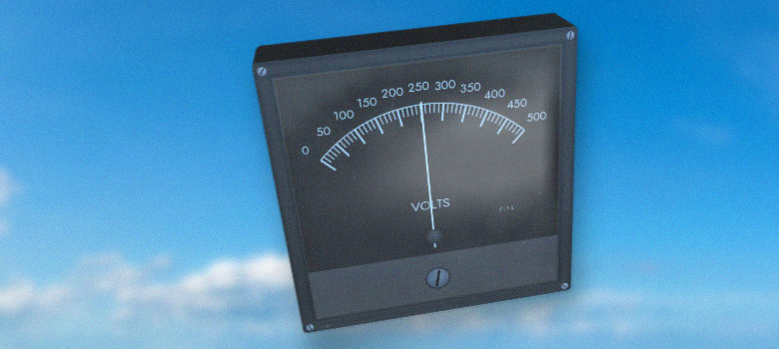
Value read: 250V
